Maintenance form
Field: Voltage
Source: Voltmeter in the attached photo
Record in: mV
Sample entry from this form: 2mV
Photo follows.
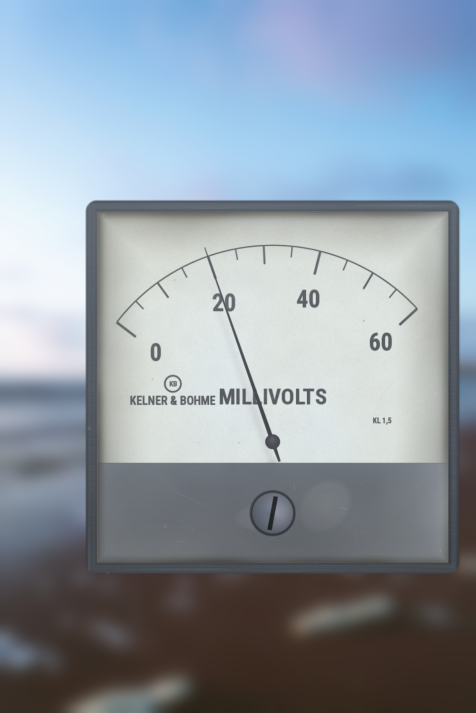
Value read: 20mV
